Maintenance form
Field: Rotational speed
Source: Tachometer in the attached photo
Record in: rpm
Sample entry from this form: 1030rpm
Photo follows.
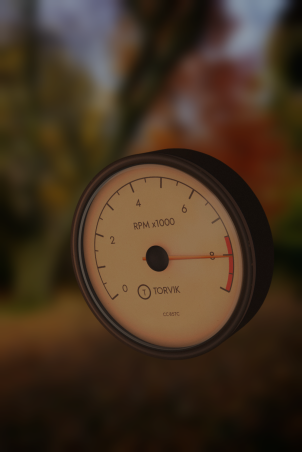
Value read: 8000rpm
